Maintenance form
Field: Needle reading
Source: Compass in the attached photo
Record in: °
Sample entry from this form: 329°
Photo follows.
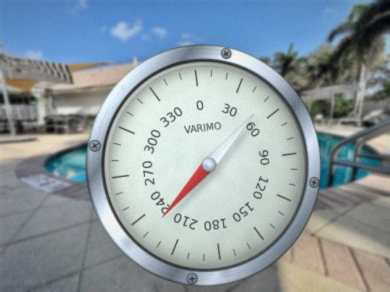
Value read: 230°
